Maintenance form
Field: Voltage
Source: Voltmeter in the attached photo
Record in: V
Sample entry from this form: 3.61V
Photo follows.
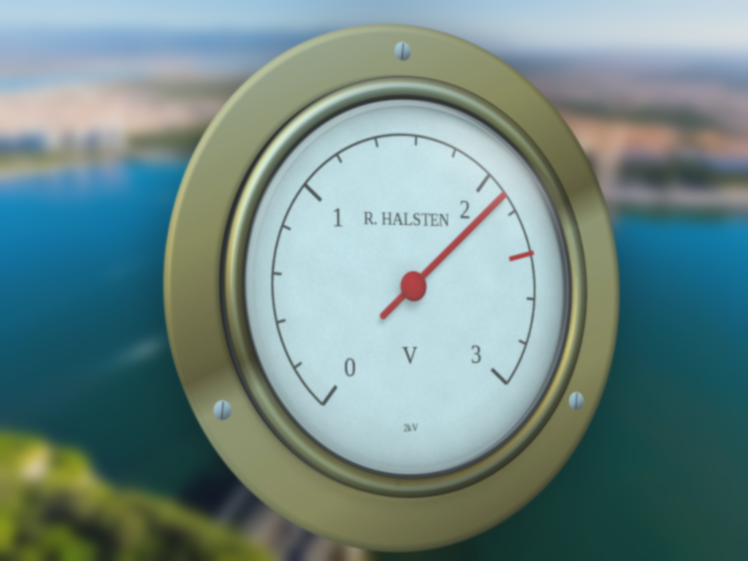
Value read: 2.1V
